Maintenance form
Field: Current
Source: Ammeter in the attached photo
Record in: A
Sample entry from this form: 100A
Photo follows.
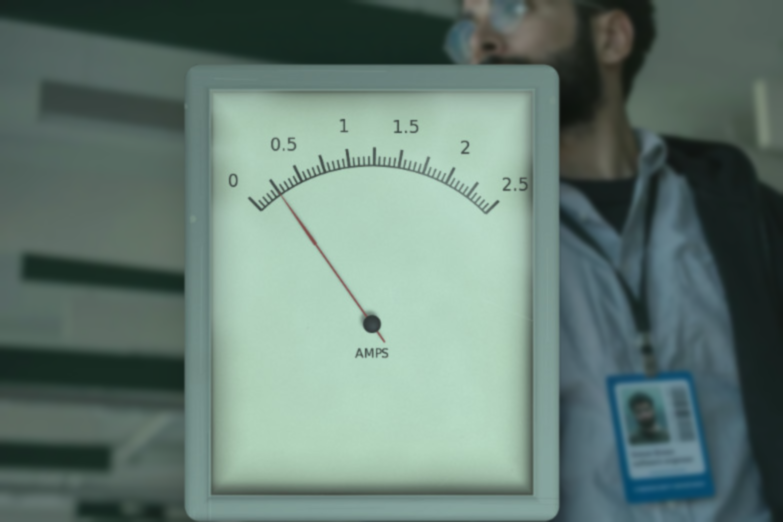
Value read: 0.25A
